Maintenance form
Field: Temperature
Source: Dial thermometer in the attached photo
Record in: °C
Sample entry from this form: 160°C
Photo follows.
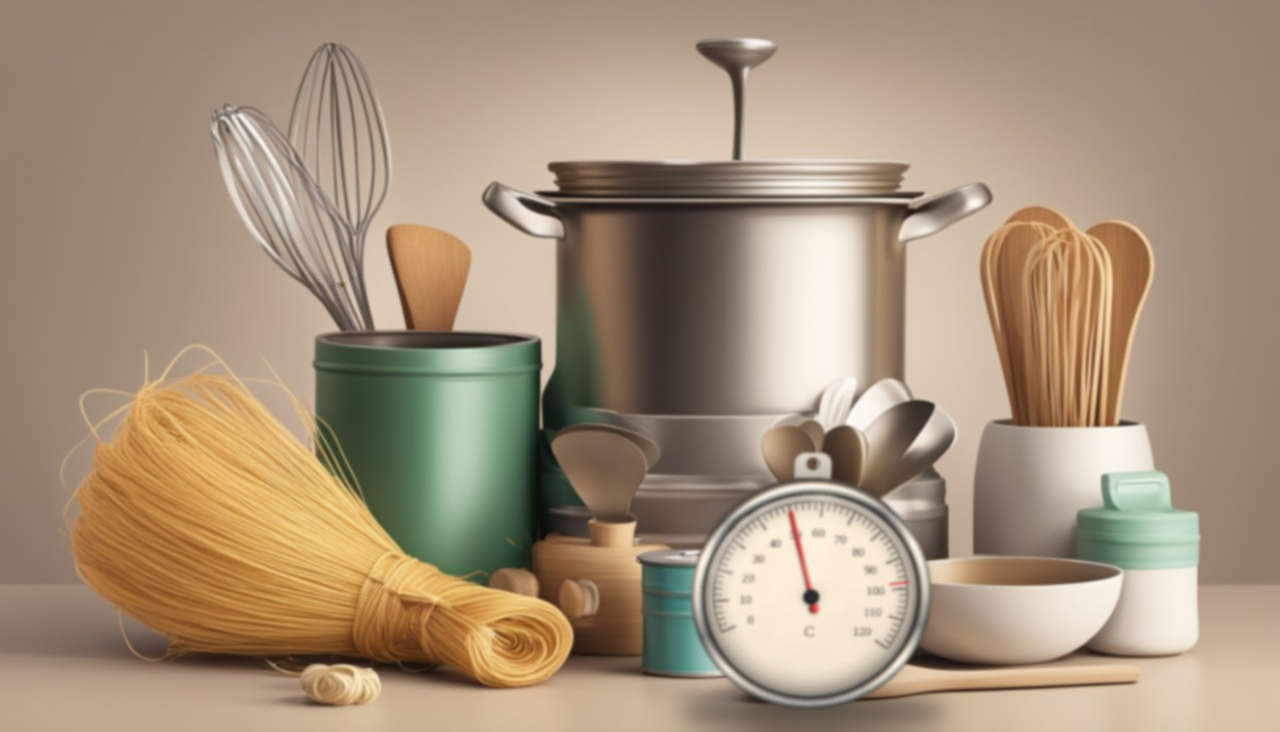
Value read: 50°C
